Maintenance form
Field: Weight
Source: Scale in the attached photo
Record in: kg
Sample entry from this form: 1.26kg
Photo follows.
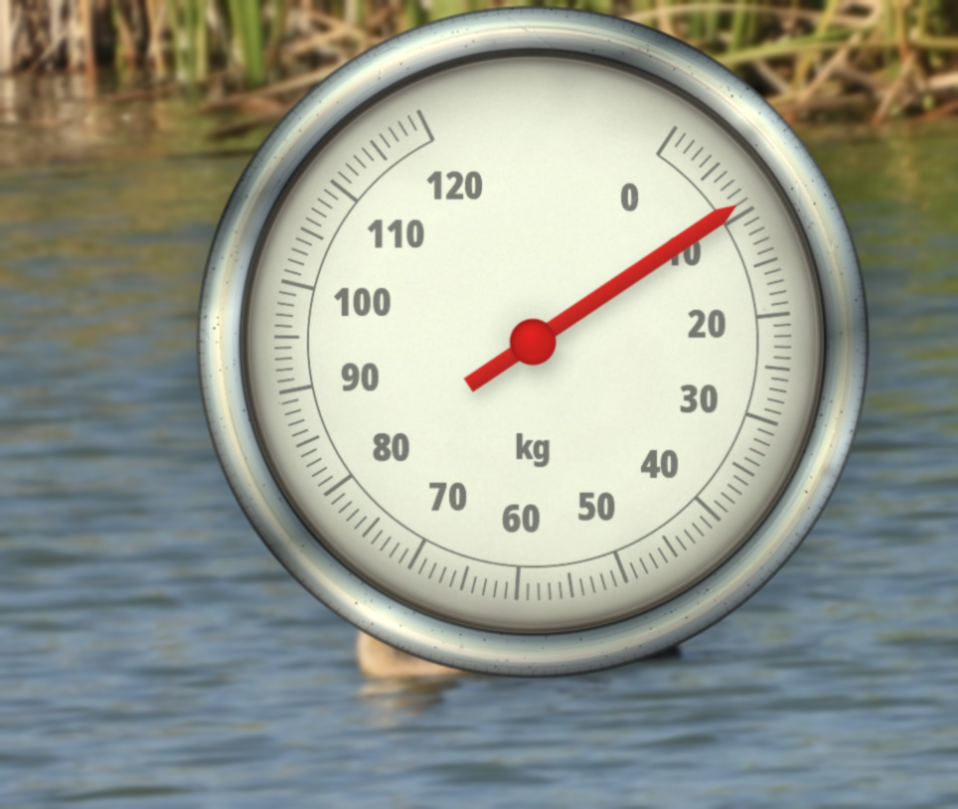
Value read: 9kg
